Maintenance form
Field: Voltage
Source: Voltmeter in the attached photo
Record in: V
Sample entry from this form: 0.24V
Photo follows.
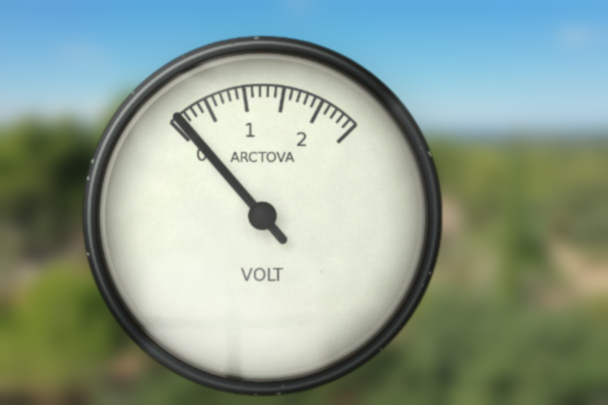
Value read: 0.1V
